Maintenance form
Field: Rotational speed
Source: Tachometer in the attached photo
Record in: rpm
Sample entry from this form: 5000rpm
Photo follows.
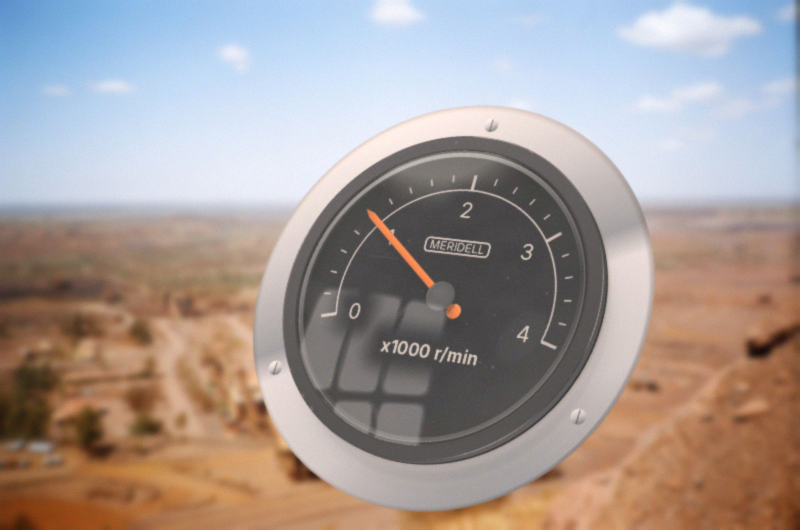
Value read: 1000rpm
